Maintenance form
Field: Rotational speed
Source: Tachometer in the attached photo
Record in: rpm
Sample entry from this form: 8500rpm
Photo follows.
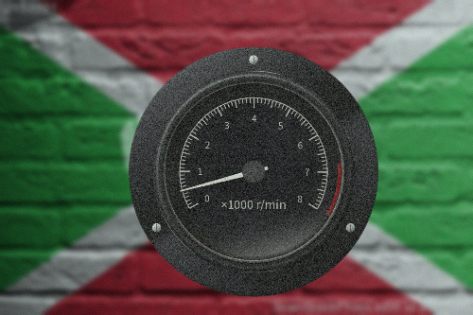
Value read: 500rpm
